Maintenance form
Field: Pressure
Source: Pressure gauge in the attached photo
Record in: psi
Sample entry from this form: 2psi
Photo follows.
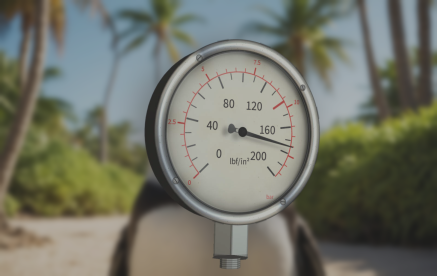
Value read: 175psi
